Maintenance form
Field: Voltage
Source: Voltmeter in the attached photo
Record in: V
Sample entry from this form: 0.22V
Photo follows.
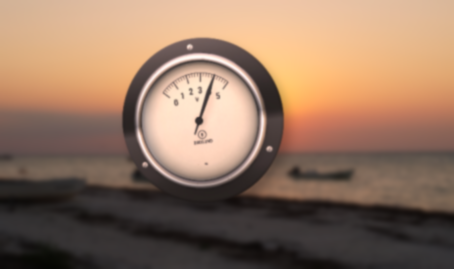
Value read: 4V
